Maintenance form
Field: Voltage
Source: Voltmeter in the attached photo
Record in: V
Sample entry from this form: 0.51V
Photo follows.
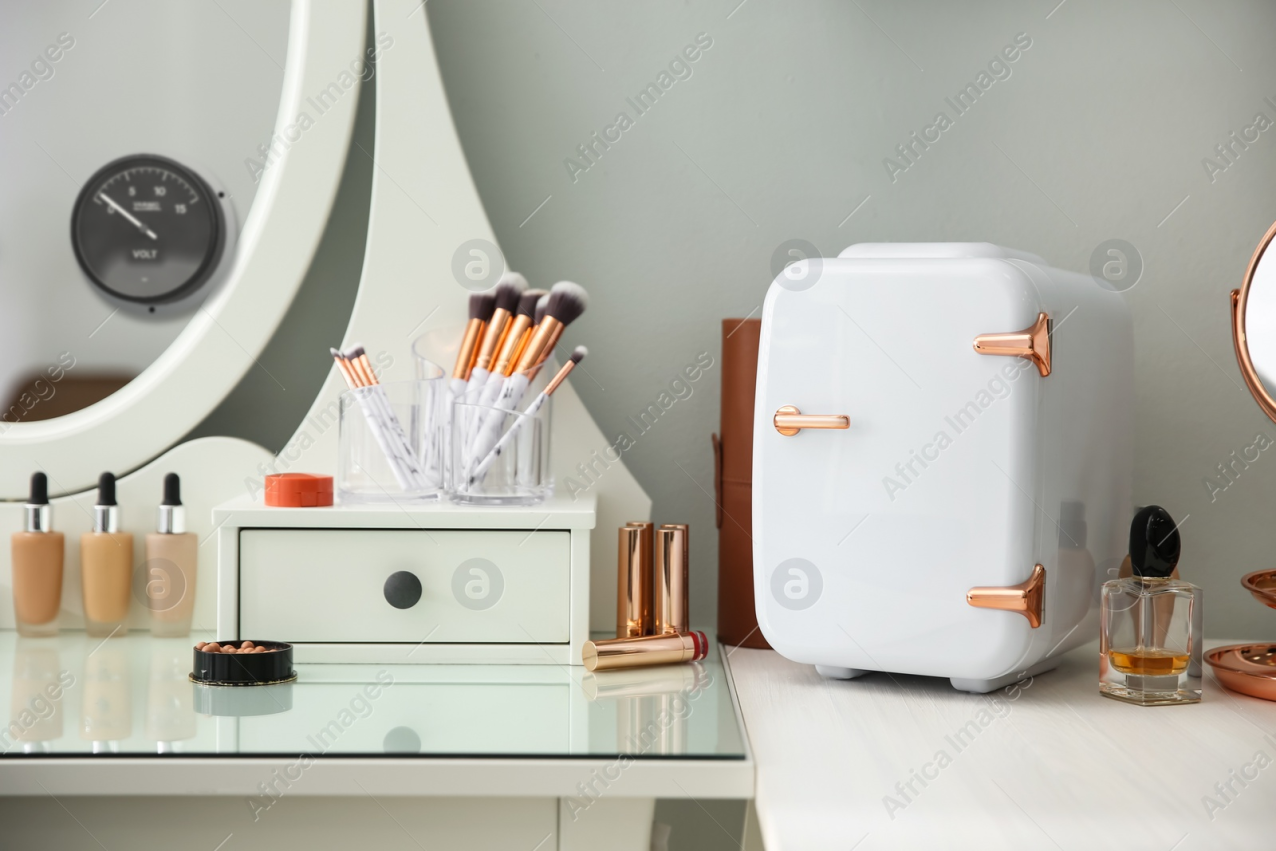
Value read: 1V
